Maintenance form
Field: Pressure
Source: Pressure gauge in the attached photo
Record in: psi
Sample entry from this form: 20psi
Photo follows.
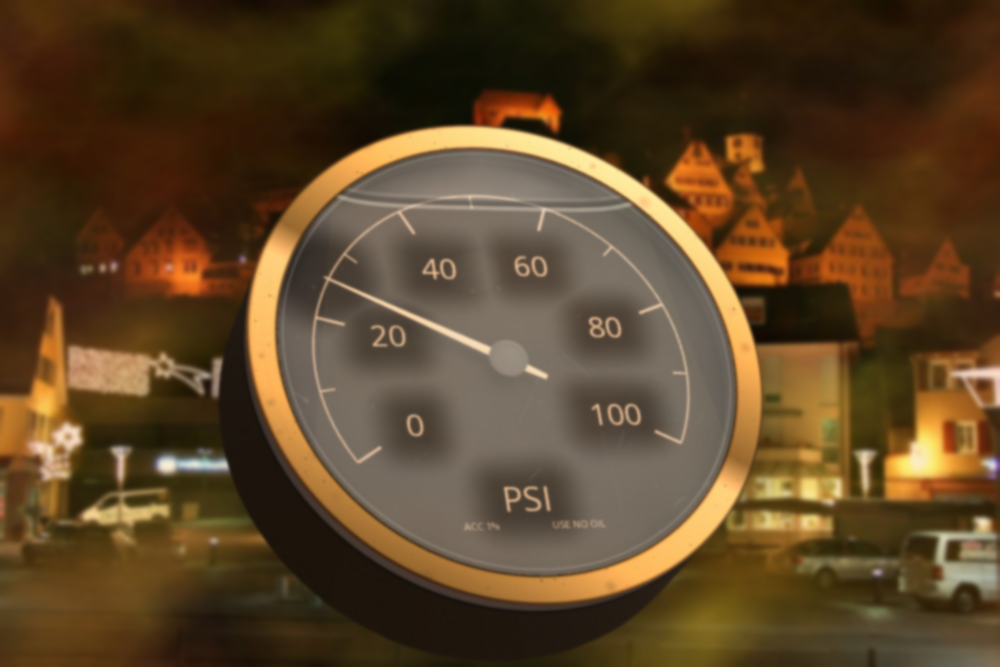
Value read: 25psi
